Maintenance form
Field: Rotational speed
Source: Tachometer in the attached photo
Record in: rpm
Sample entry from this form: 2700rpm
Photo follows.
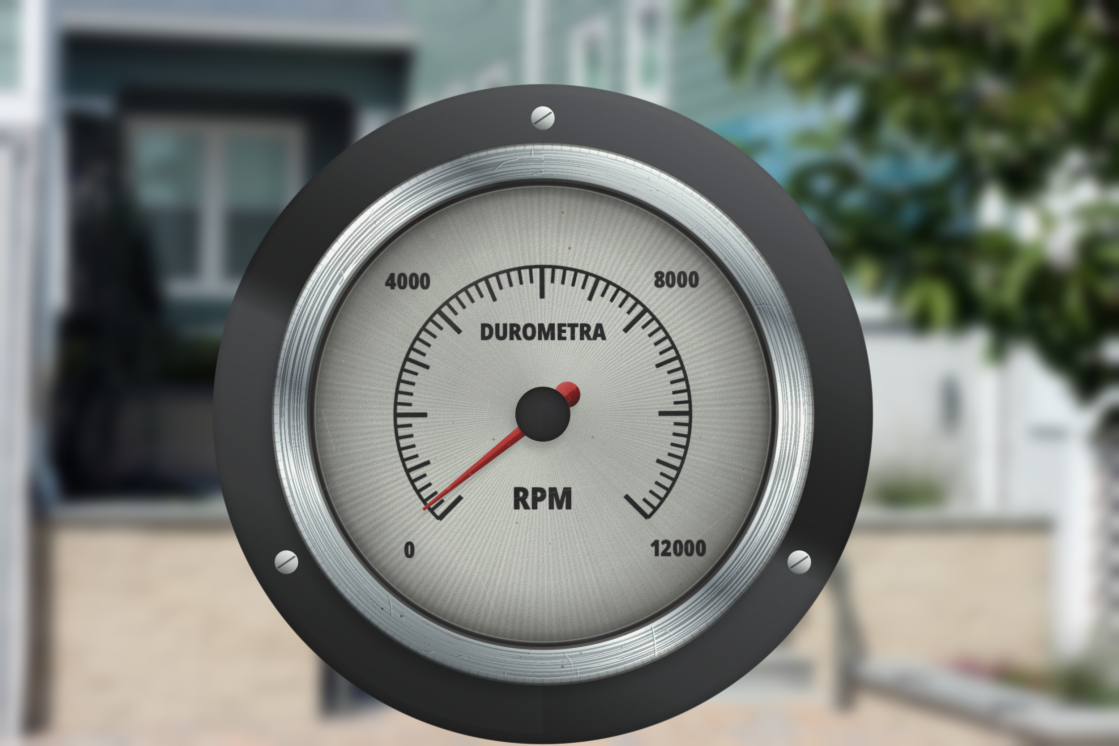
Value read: 300rpm
